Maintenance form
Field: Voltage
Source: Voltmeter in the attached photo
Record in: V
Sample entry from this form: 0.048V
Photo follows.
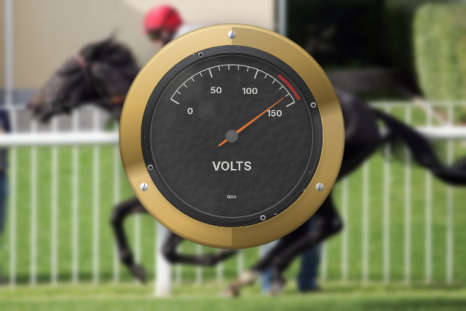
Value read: 140V
